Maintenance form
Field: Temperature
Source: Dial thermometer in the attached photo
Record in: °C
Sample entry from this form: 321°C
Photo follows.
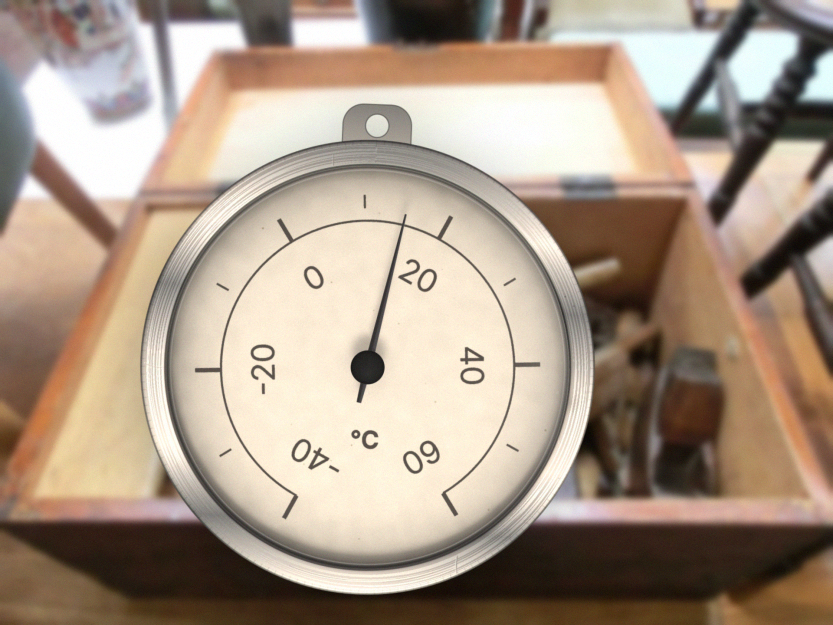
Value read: 15°C
